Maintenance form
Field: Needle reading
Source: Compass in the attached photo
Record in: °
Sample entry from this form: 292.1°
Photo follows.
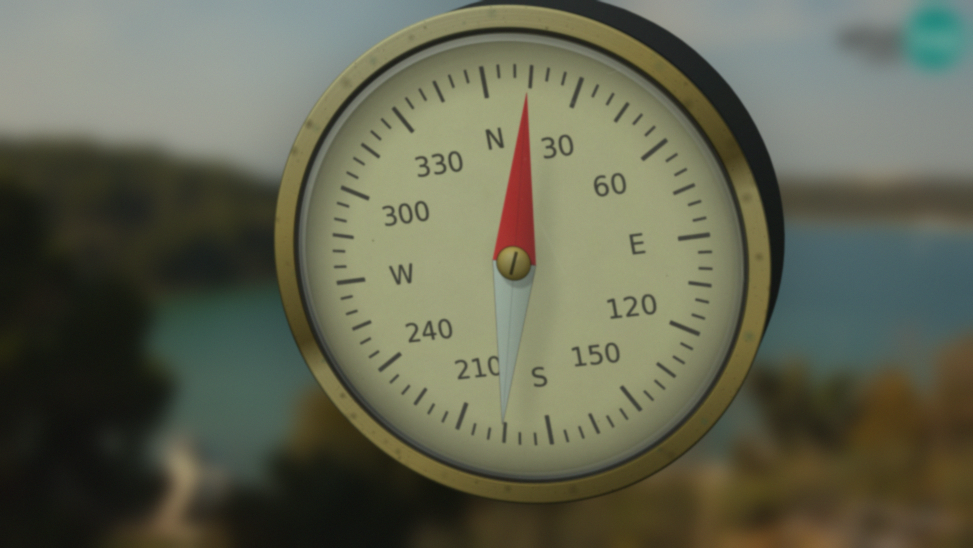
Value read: 15°
